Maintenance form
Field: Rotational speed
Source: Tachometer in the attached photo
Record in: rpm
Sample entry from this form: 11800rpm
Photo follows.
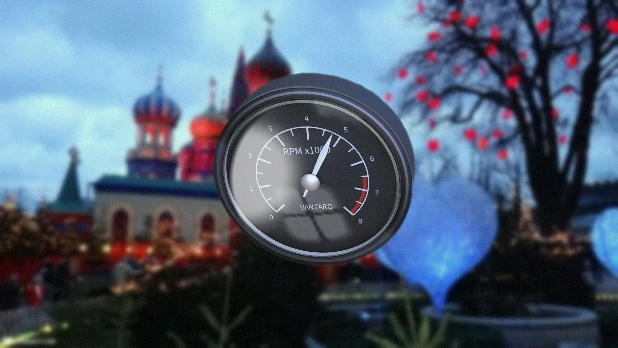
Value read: 4750rpm
